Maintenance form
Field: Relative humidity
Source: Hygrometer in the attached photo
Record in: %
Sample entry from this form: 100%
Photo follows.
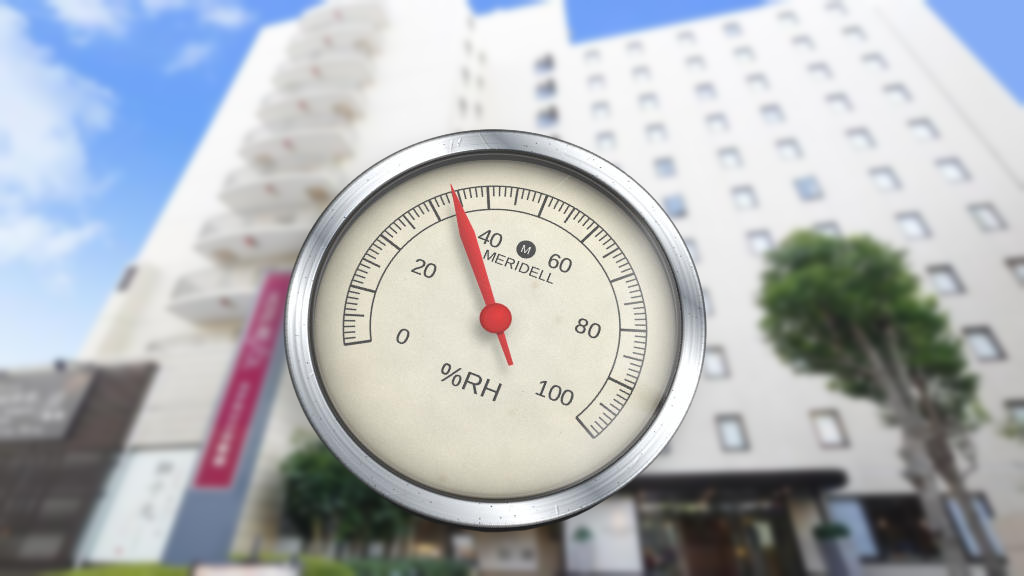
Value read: 34%
